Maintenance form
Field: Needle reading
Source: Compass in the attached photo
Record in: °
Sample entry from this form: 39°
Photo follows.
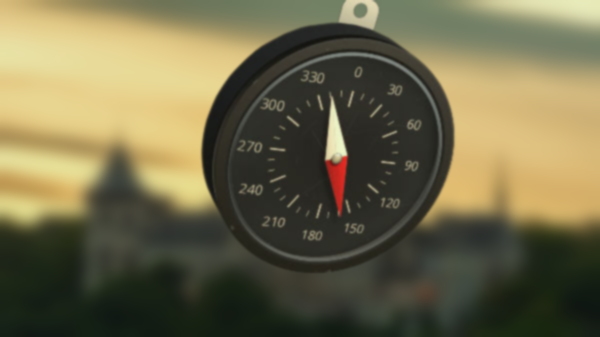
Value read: 160°
